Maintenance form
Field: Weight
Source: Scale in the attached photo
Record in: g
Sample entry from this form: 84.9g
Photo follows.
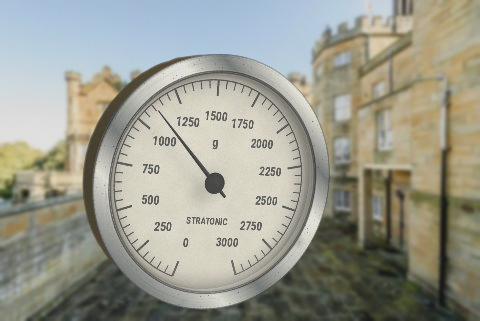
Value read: 1100g
